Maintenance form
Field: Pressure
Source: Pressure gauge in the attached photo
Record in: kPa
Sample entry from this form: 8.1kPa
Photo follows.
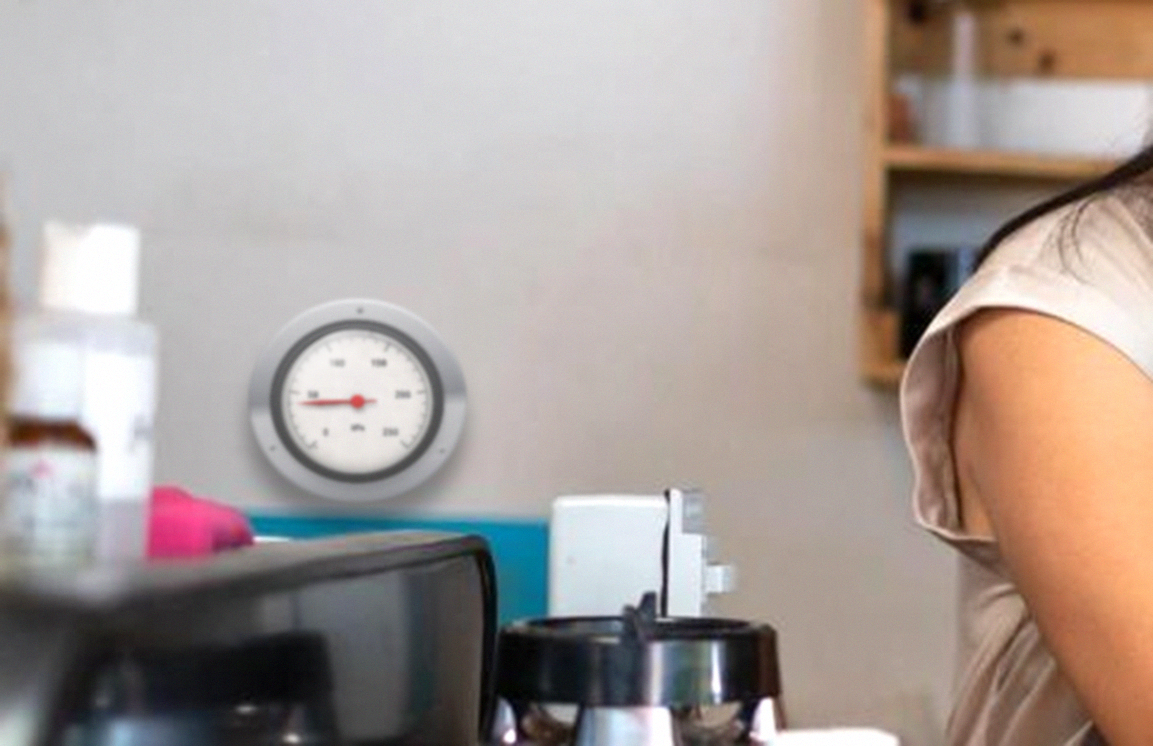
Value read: 40kPa
